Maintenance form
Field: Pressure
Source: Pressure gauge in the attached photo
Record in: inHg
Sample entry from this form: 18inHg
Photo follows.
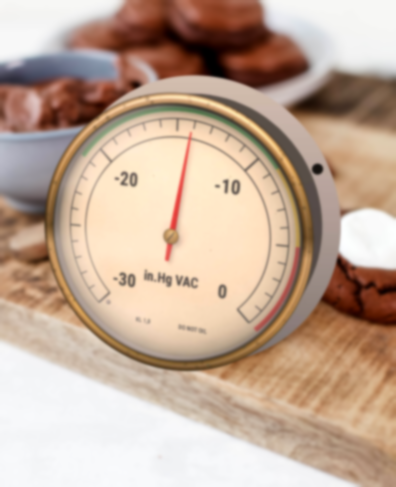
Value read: -14inHg
